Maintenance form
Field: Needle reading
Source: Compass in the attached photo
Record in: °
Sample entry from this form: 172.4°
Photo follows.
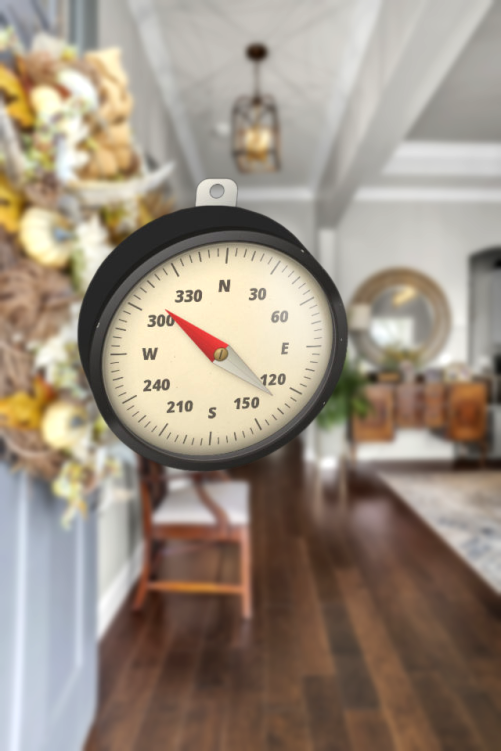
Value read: 310°
